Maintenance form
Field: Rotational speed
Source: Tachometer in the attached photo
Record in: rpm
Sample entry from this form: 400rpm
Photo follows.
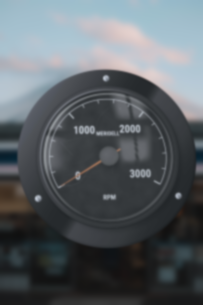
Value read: 0rpm
